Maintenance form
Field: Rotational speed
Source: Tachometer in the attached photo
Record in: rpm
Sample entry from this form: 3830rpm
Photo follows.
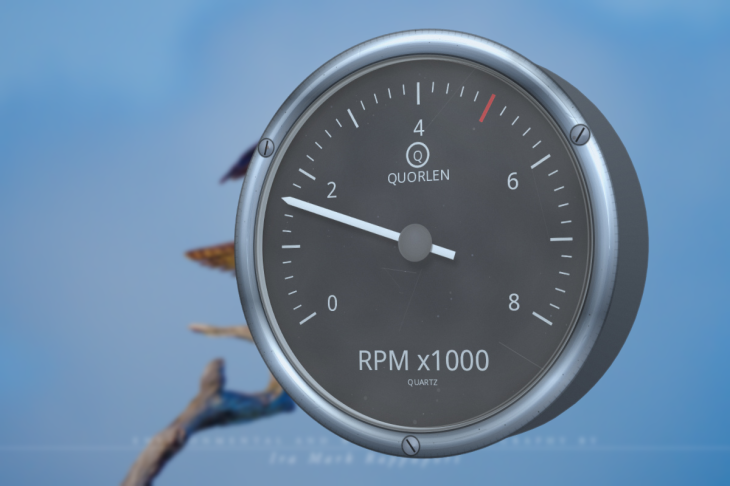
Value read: 1600rpm
